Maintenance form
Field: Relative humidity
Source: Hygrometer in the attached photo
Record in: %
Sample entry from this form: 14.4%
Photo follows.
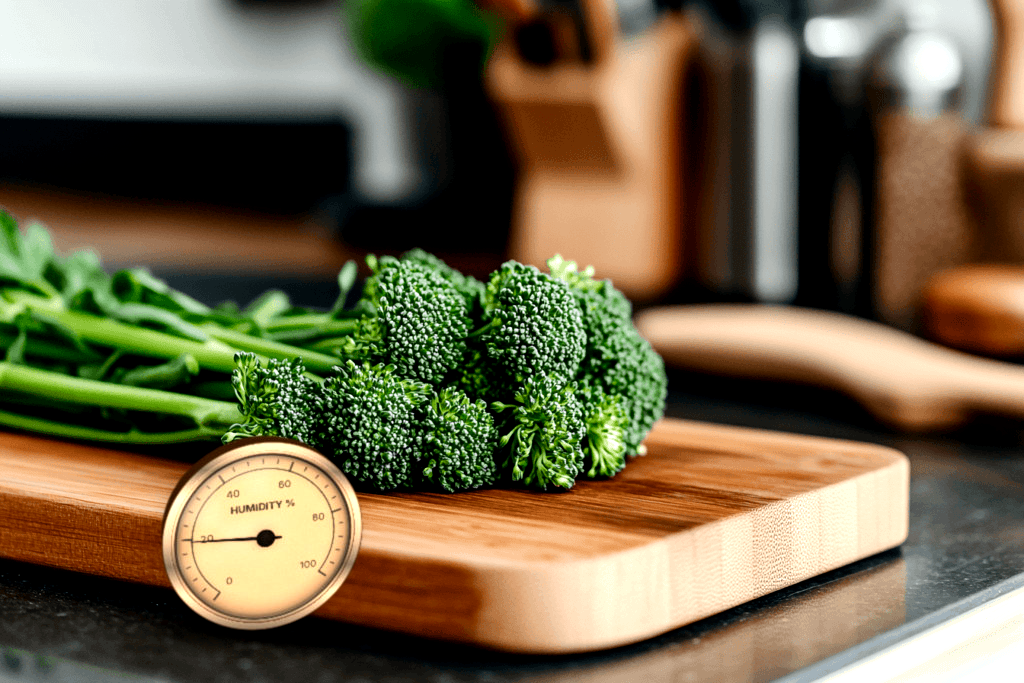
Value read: 20%
